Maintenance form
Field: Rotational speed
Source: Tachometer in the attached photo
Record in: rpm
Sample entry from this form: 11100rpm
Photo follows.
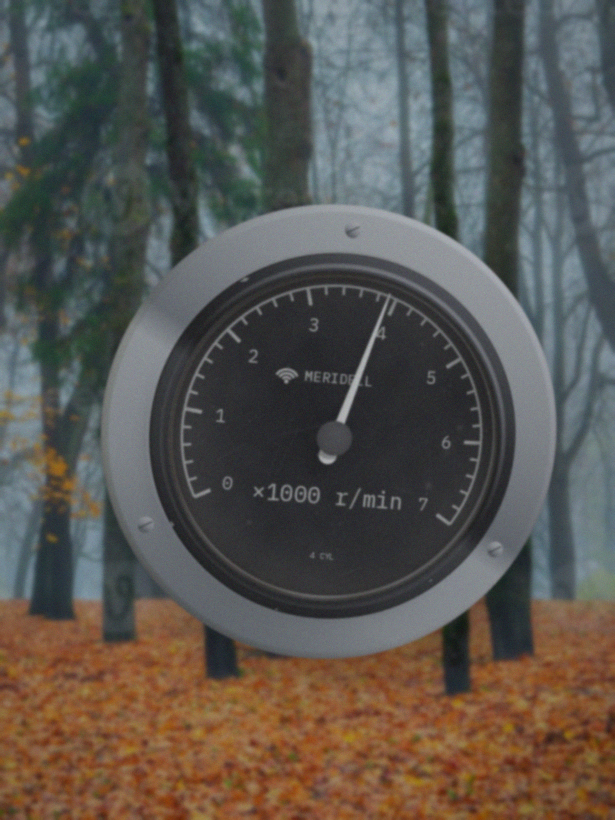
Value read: 3900rpm
